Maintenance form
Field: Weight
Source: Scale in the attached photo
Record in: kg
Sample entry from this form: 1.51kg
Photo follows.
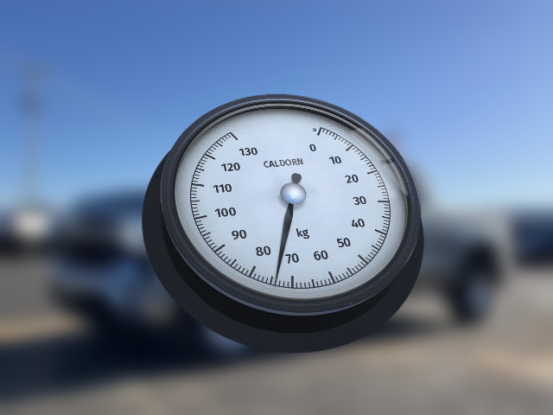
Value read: 74kg
